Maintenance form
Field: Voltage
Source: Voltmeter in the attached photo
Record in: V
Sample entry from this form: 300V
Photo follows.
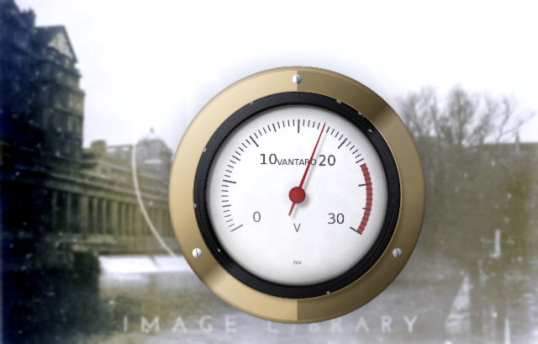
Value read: 17.5V
